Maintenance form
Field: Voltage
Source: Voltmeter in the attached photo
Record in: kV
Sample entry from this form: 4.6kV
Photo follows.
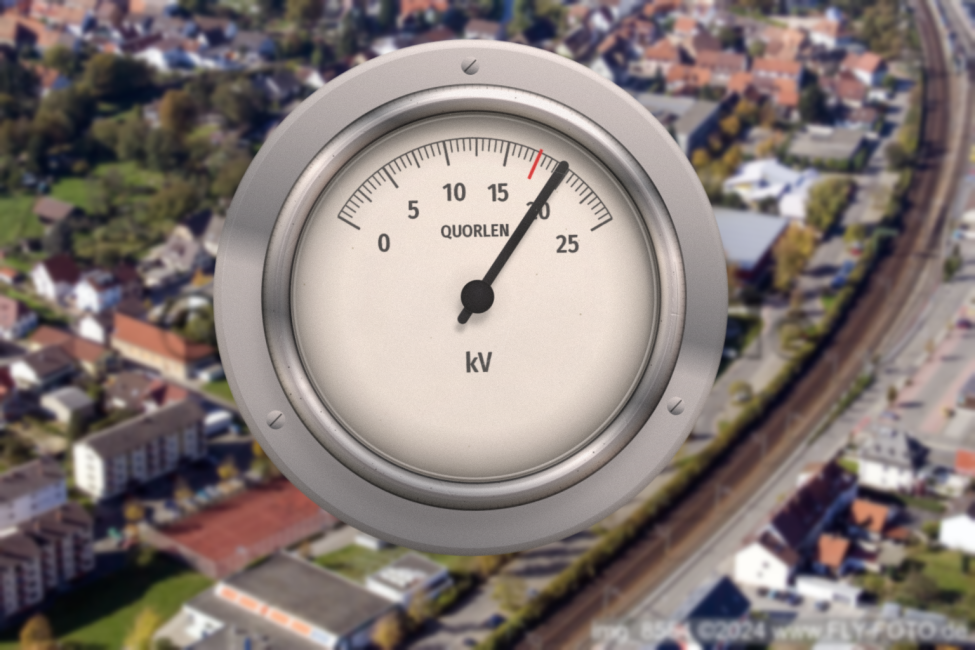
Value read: 19.5kV
